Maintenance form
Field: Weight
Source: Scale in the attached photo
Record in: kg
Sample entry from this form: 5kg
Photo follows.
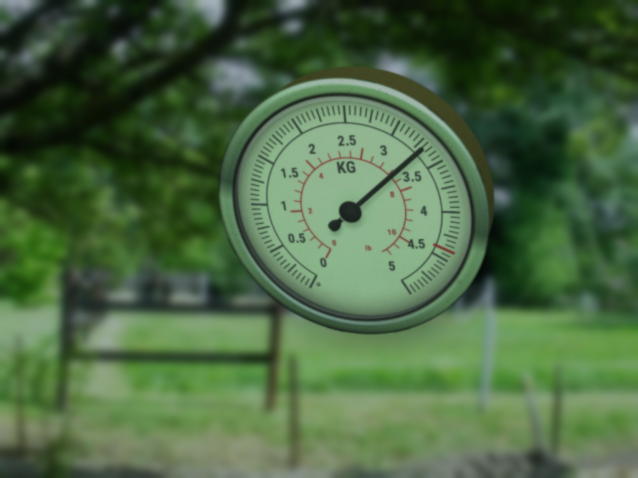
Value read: 3.3kg
